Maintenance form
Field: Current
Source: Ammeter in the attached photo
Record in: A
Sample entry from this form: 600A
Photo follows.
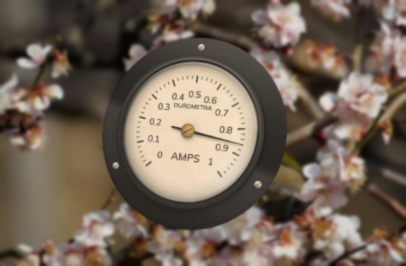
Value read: 0.86A
